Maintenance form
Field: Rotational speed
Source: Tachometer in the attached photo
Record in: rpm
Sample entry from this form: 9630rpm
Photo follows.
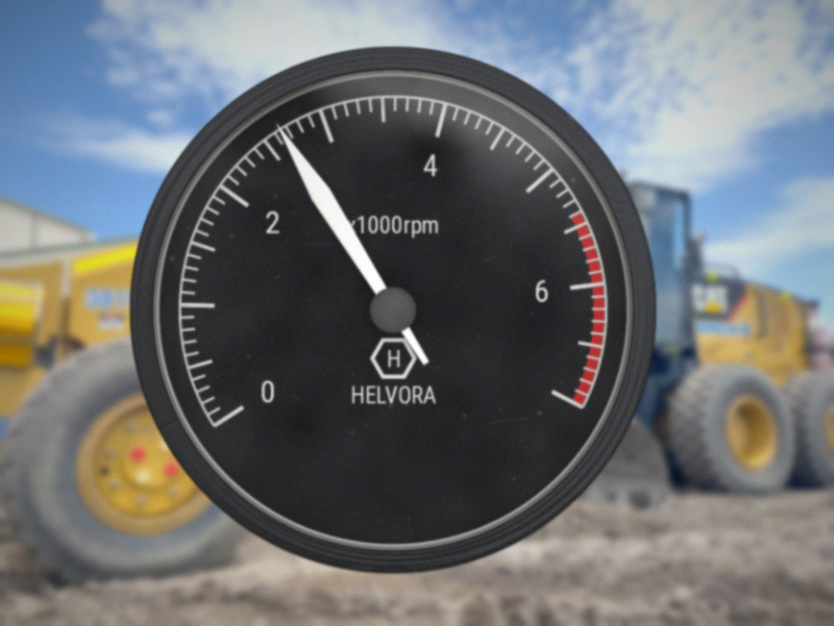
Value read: 2650rpm
